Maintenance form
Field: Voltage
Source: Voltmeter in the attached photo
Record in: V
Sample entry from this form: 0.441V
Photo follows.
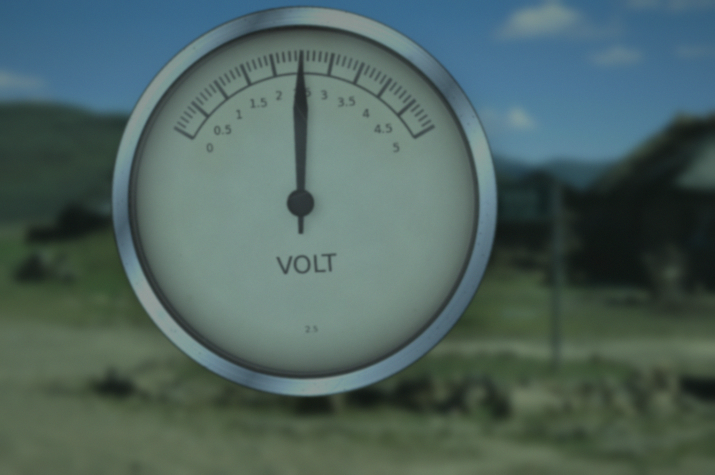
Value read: 2.5V
